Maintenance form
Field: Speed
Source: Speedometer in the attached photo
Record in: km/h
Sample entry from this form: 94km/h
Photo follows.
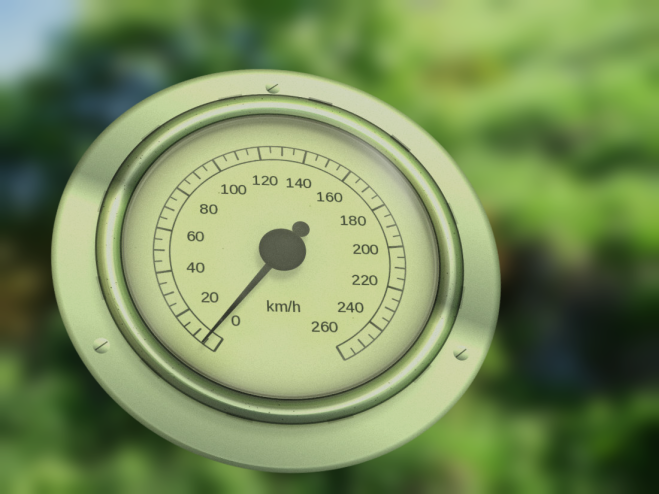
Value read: 5km/h
